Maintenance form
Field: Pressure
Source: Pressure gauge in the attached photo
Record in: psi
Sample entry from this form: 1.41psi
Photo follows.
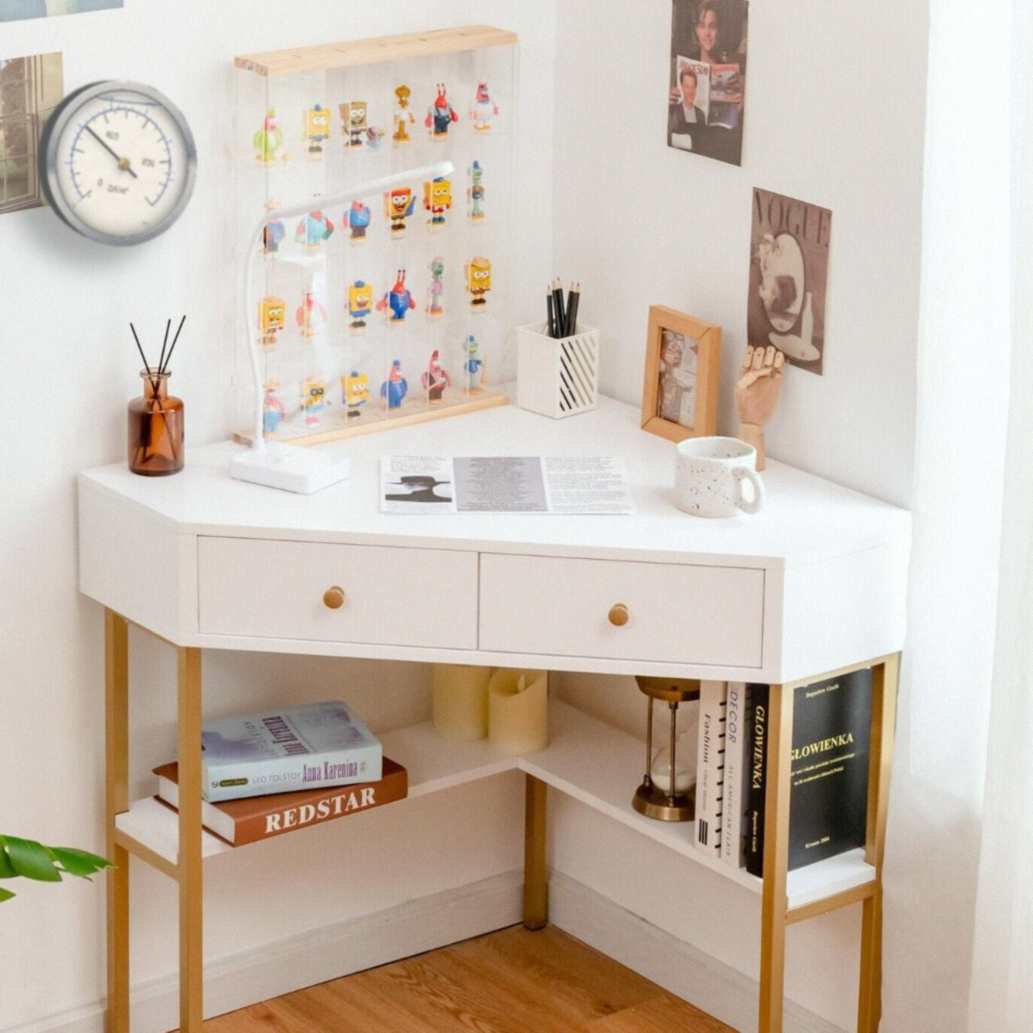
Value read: 300psi
